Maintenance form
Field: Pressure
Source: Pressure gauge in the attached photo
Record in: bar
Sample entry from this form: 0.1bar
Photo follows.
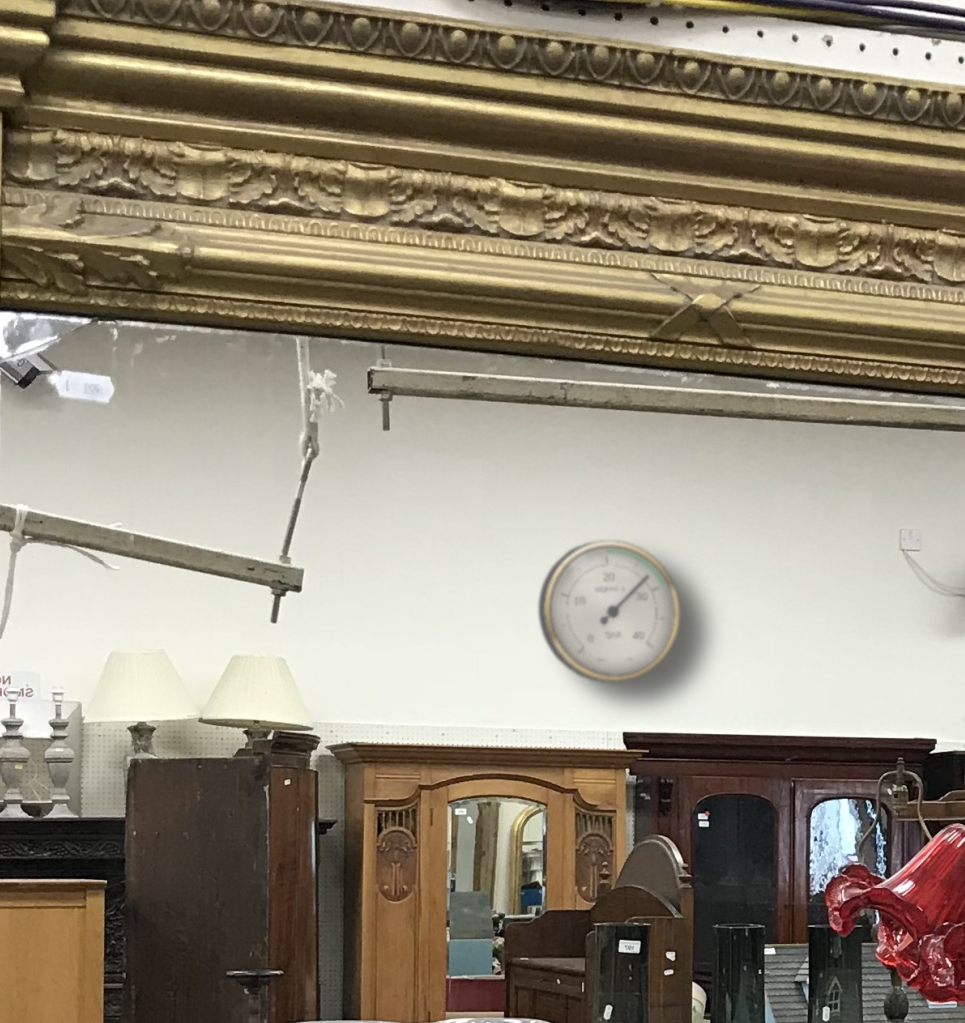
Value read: 27.5bar
